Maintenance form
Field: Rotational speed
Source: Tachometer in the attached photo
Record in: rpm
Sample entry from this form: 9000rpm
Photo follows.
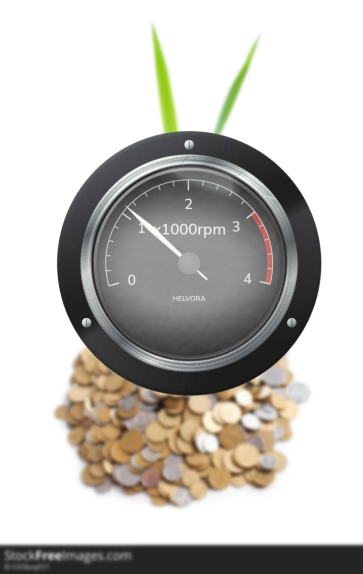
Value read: 1100rpm
